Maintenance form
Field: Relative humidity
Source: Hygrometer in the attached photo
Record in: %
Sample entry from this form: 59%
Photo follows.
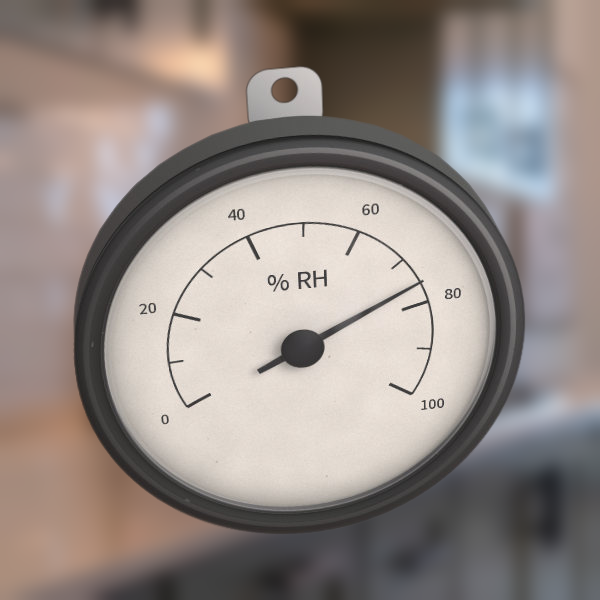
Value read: 75%
